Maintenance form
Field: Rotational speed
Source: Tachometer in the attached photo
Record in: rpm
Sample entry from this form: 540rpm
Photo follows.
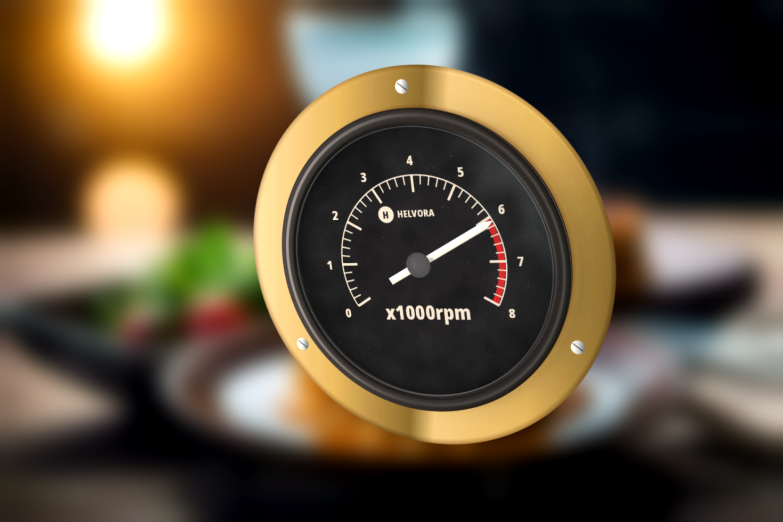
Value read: 6100rpm
